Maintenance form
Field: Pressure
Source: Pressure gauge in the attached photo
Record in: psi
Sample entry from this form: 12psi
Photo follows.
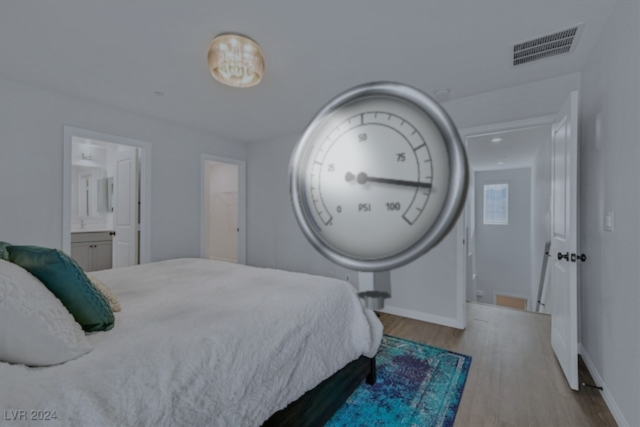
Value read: 87.5psi
